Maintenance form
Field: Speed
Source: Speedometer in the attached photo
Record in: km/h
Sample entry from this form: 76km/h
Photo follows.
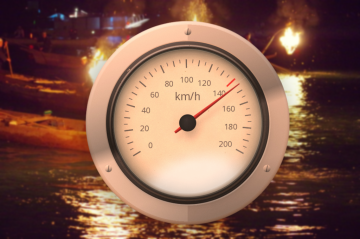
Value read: 145km/h
